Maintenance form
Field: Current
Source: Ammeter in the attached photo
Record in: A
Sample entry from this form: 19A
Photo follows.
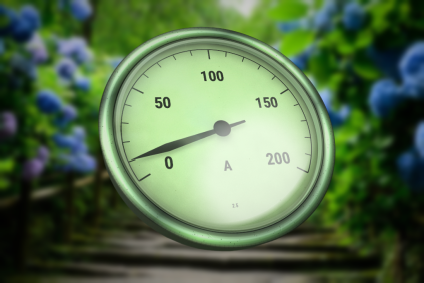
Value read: 10A
